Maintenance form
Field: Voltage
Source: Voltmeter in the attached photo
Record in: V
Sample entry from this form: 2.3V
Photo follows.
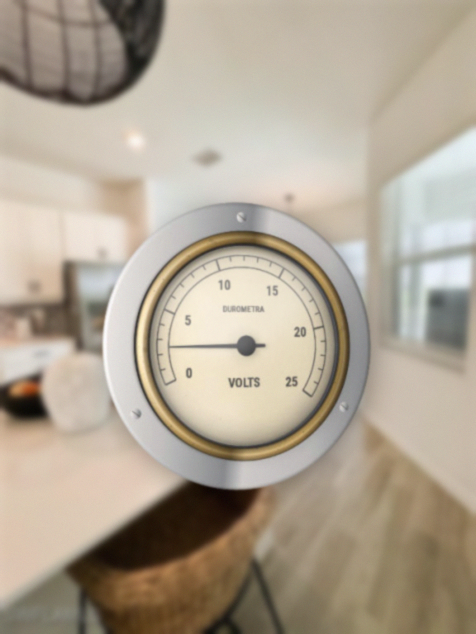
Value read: 2.5V
